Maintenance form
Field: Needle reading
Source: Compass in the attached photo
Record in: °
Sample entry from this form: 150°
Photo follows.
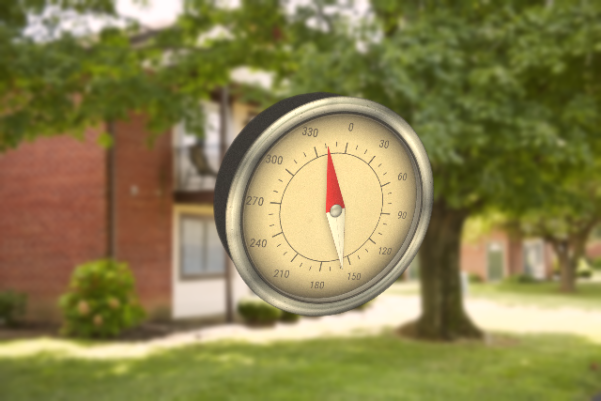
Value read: 340°
